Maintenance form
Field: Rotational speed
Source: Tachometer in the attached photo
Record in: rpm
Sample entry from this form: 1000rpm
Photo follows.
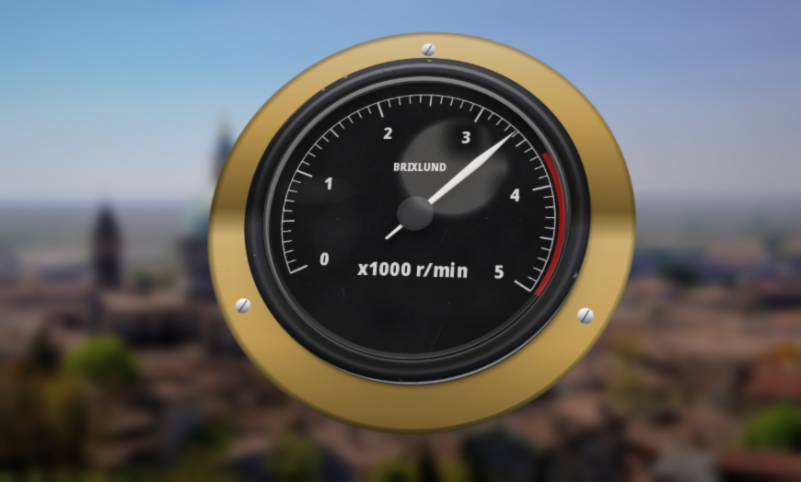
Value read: 3400rpm
